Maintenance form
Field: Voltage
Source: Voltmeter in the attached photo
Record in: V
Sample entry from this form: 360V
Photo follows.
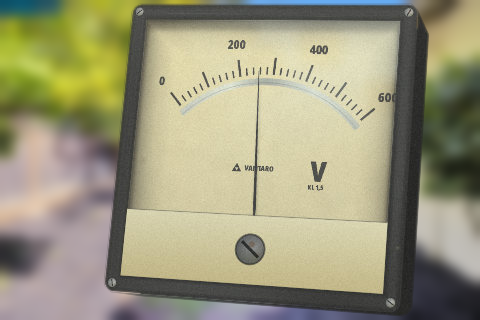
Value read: 260V
